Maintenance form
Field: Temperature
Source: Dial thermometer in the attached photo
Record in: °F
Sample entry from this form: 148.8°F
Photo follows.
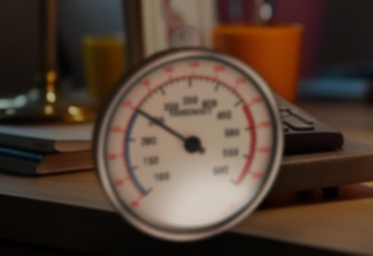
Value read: 250°F
